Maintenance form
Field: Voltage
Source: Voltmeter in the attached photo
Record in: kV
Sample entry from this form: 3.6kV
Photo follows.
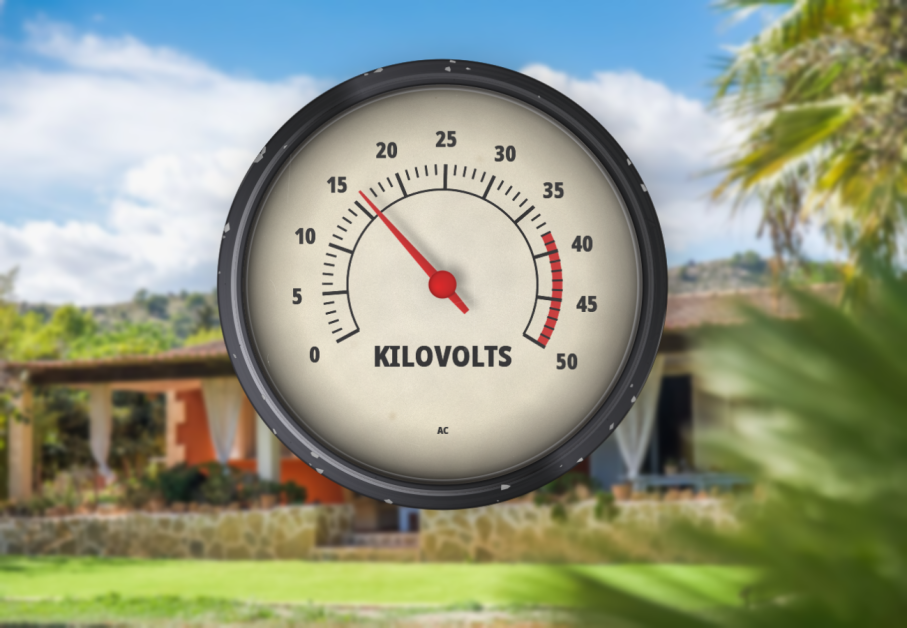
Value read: 16kV
